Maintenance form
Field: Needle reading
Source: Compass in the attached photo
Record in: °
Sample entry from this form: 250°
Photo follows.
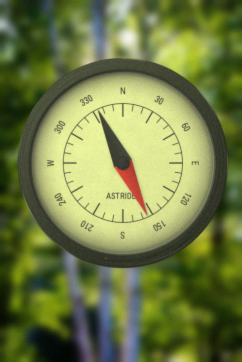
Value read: 155°
